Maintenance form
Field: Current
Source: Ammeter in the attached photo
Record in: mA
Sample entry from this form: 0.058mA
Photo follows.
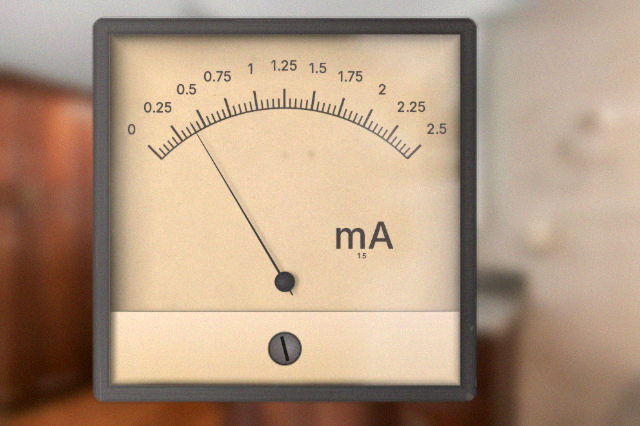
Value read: 0.4mA
